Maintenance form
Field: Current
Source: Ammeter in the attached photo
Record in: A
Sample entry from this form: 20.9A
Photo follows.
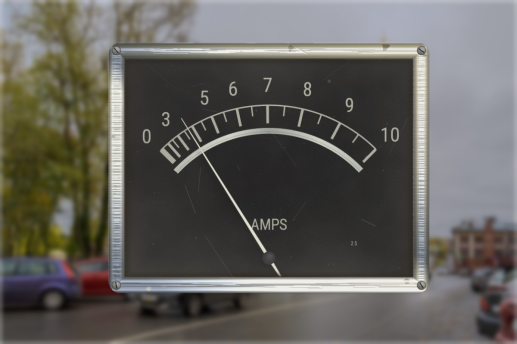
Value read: 3.75A
